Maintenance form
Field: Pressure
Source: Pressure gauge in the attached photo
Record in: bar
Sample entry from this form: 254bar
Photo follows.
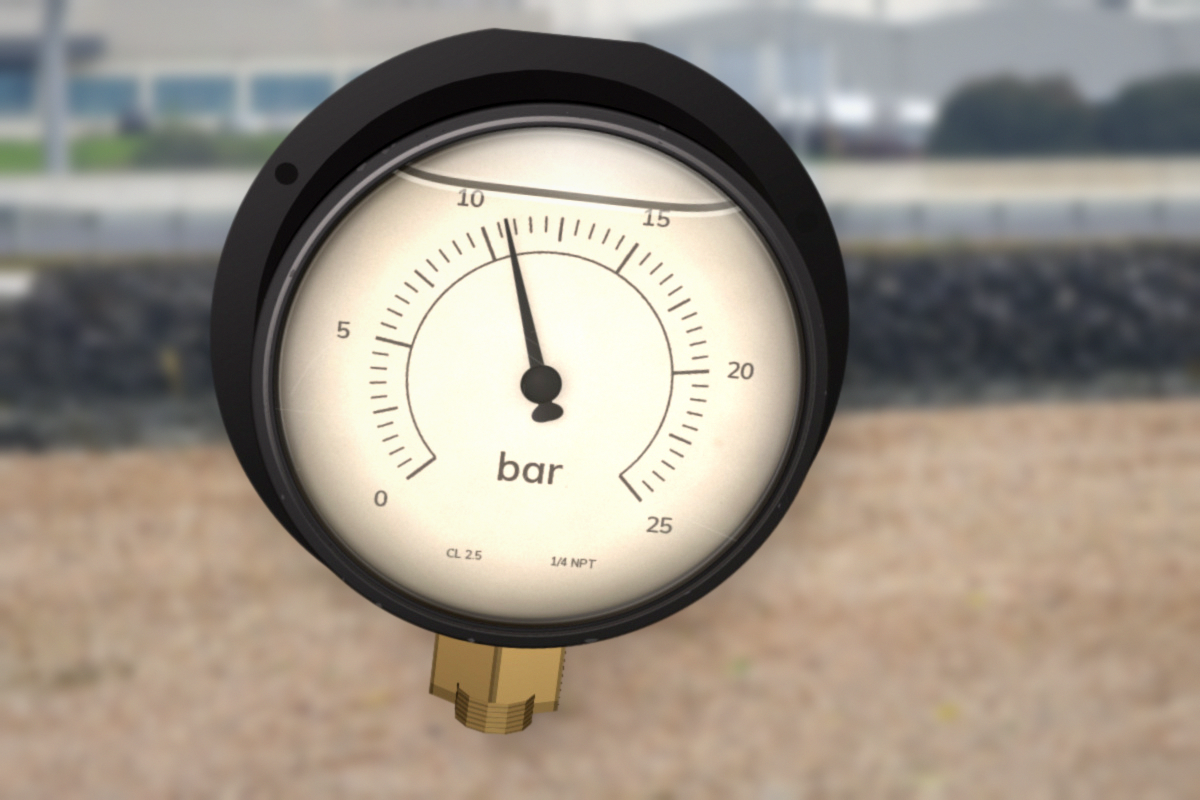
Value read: 10.75bar
